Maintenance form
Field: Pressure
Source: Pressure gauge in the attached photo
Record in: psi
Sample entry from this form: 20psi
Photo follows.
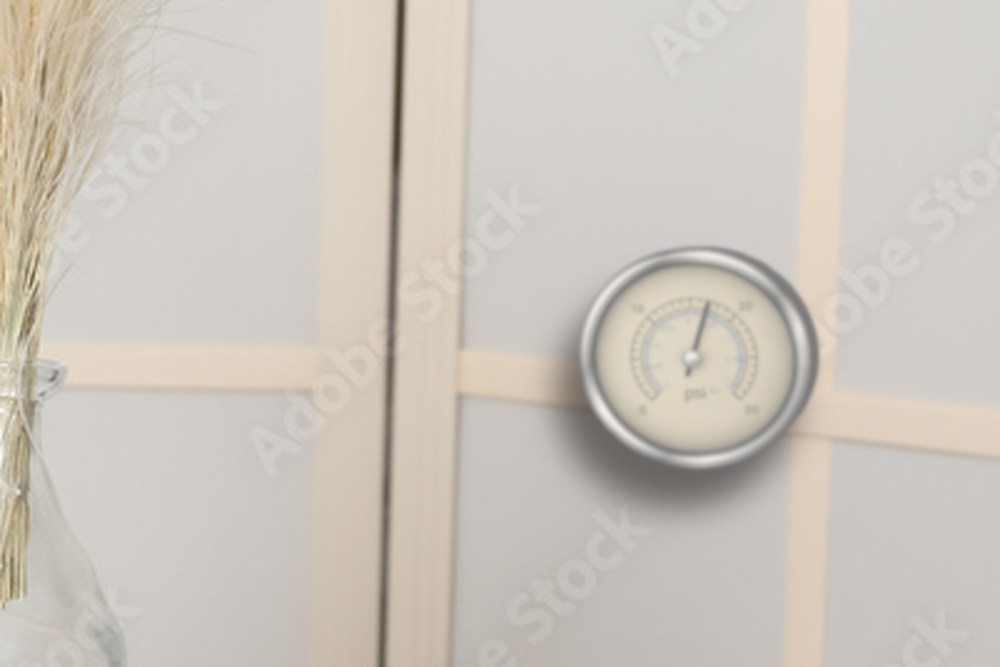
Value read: 17psi
